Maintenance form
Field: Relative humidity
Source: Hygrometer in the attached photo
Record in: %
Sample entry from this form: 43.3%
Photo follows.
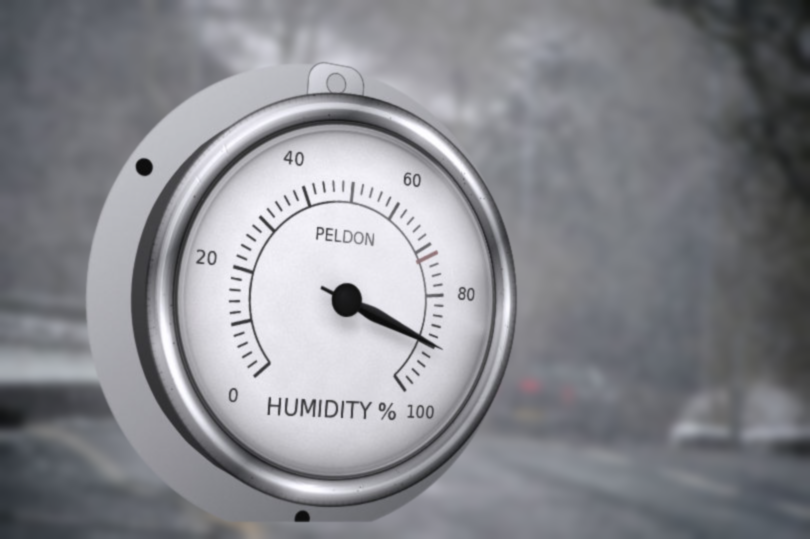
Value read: 90%
